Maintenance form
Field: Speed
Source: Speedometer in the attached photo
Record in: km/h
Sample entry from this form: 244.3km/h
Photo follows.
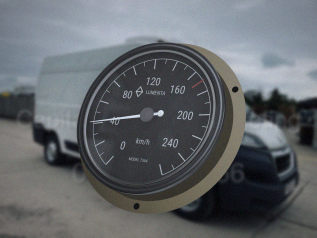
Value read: 40km/h
